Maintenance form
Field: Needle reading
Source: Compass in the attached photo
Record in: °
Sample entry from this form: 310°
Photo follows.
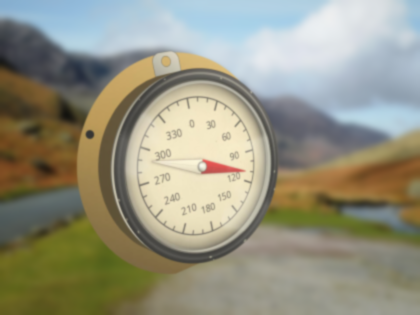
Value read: 110°
